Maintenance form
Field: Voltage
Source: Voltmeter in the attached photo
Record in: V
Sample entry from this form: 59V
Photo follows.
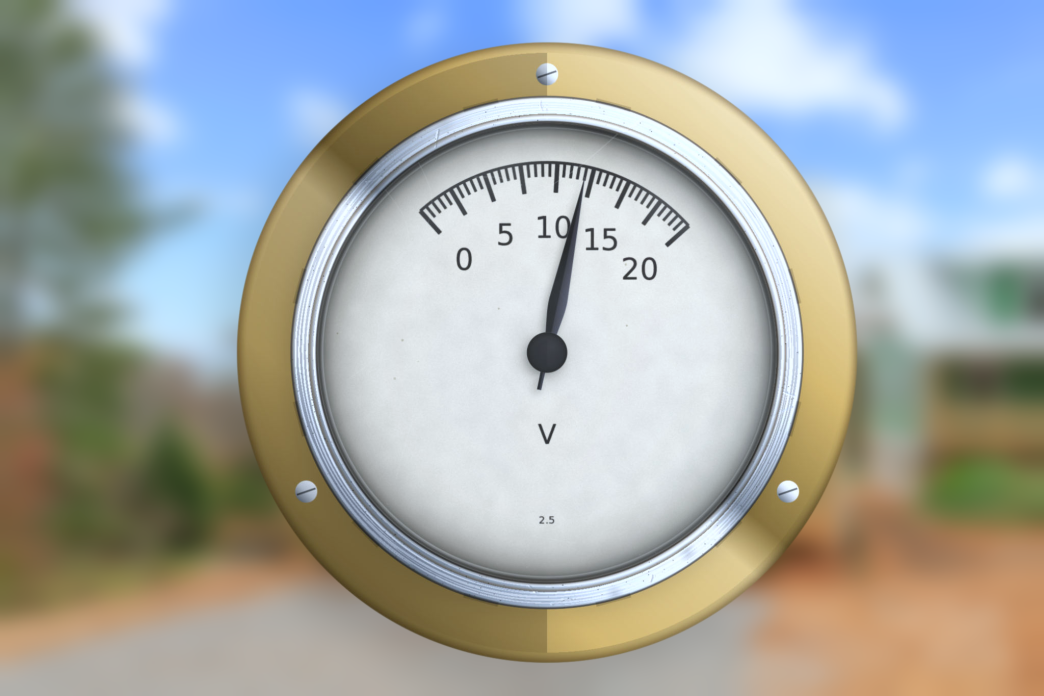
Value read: 12V
